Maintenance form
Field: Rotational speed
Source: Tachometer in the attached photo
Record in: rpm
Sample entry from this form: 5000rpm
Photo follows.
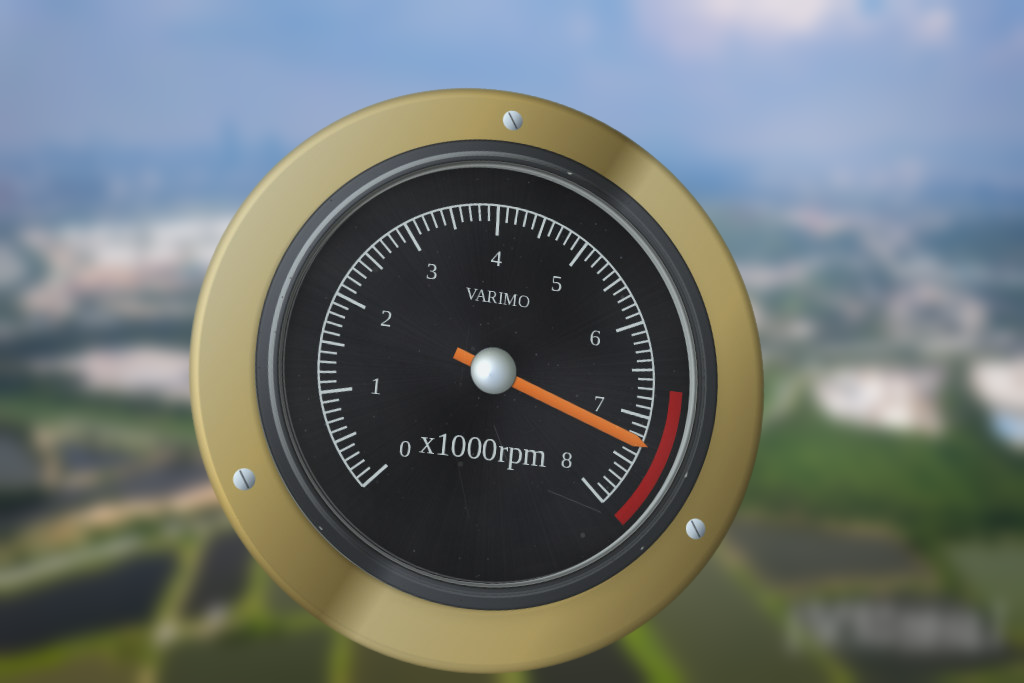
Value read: 7300rpm
